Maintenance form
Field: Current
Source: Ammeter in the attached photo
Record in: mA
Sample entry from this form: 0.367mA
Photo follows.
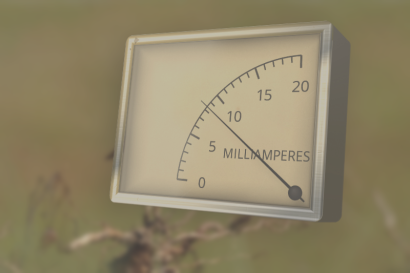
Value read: 8.5mA
